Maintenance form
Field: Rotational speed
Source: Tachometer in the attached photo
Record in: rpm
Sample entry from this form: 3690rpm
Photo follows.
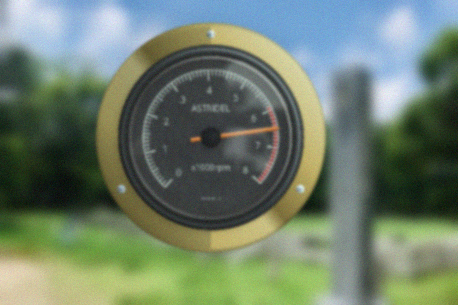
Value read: 6500rpm
